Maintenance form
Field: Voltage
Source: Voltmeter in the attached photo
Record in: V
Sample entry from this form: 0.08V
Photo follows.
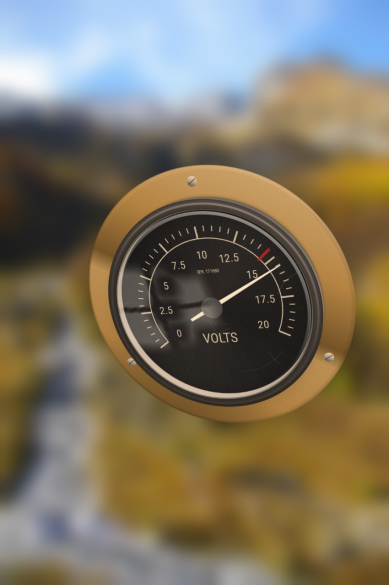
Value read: 15.5V
